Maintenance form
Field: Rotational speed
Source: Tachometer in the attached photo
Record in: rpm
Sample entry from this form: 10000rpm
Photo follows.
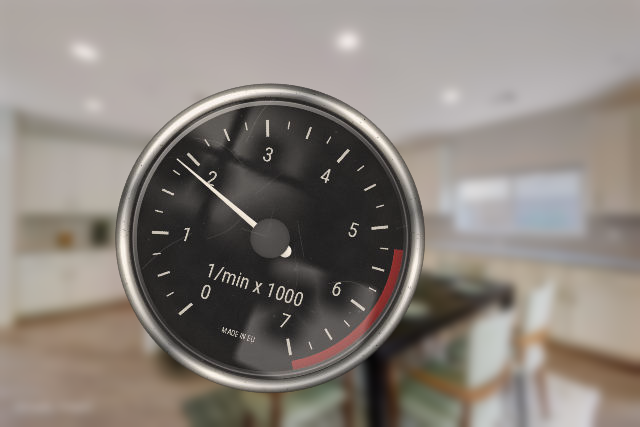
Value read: 1875rpm
